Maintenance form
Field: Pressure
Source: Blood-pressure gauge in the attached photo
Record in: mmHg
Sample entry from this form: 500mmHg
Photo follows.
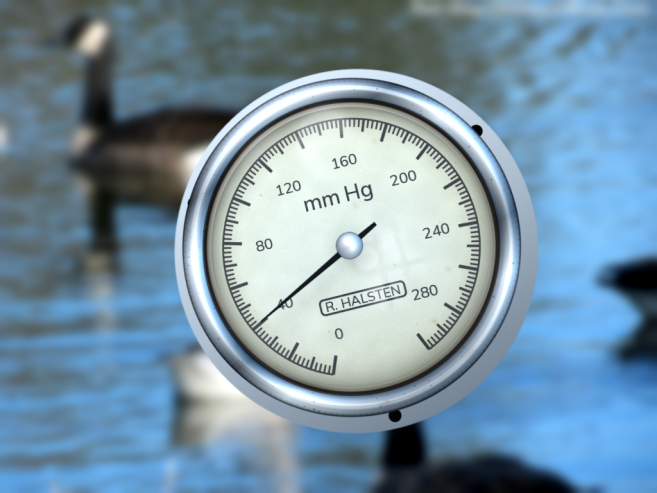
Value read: 40mmHg
